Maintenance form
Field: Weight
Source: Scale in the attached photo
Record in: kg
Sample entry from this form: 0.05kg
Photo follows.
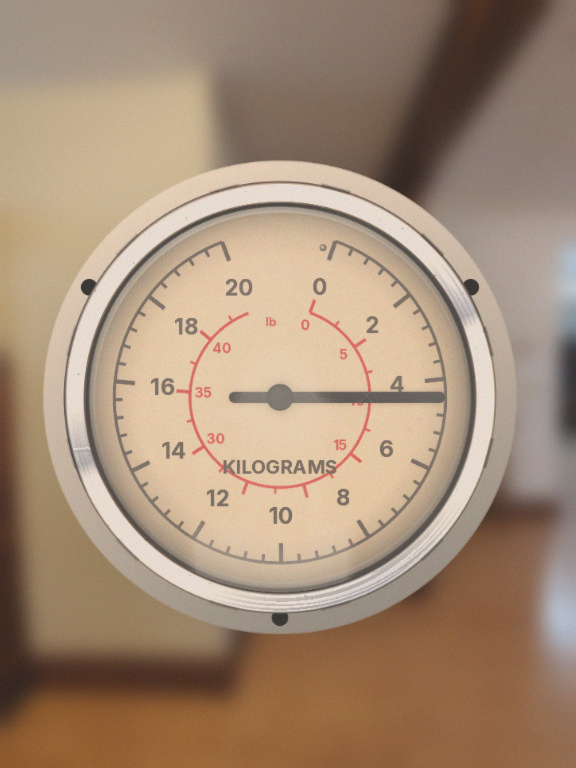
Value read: 4.4kg
